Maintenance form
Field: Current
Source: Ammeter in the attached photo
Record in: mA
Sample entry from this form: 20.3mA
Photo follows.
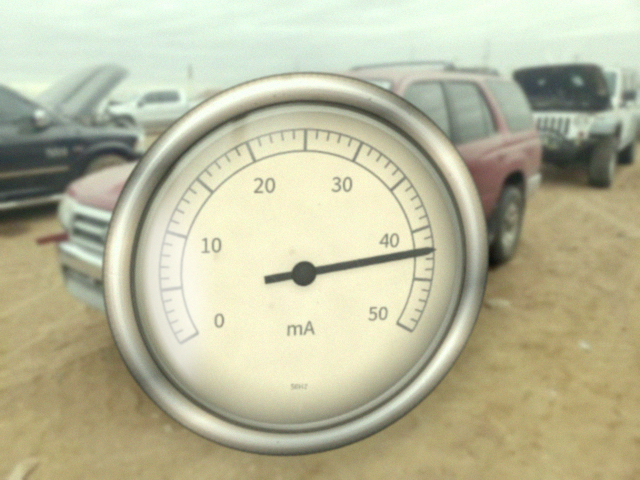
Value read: 42mA
